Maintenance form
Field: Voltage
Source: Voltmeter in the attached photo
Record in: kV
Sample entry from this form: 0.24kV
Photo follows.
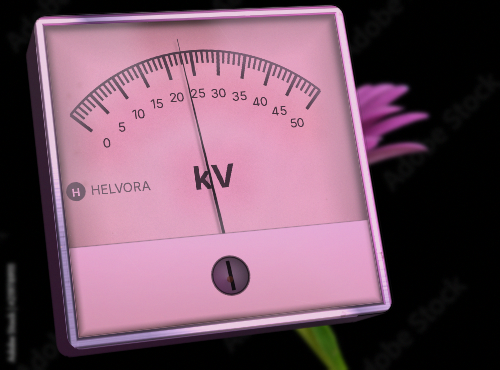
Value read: 23kV
